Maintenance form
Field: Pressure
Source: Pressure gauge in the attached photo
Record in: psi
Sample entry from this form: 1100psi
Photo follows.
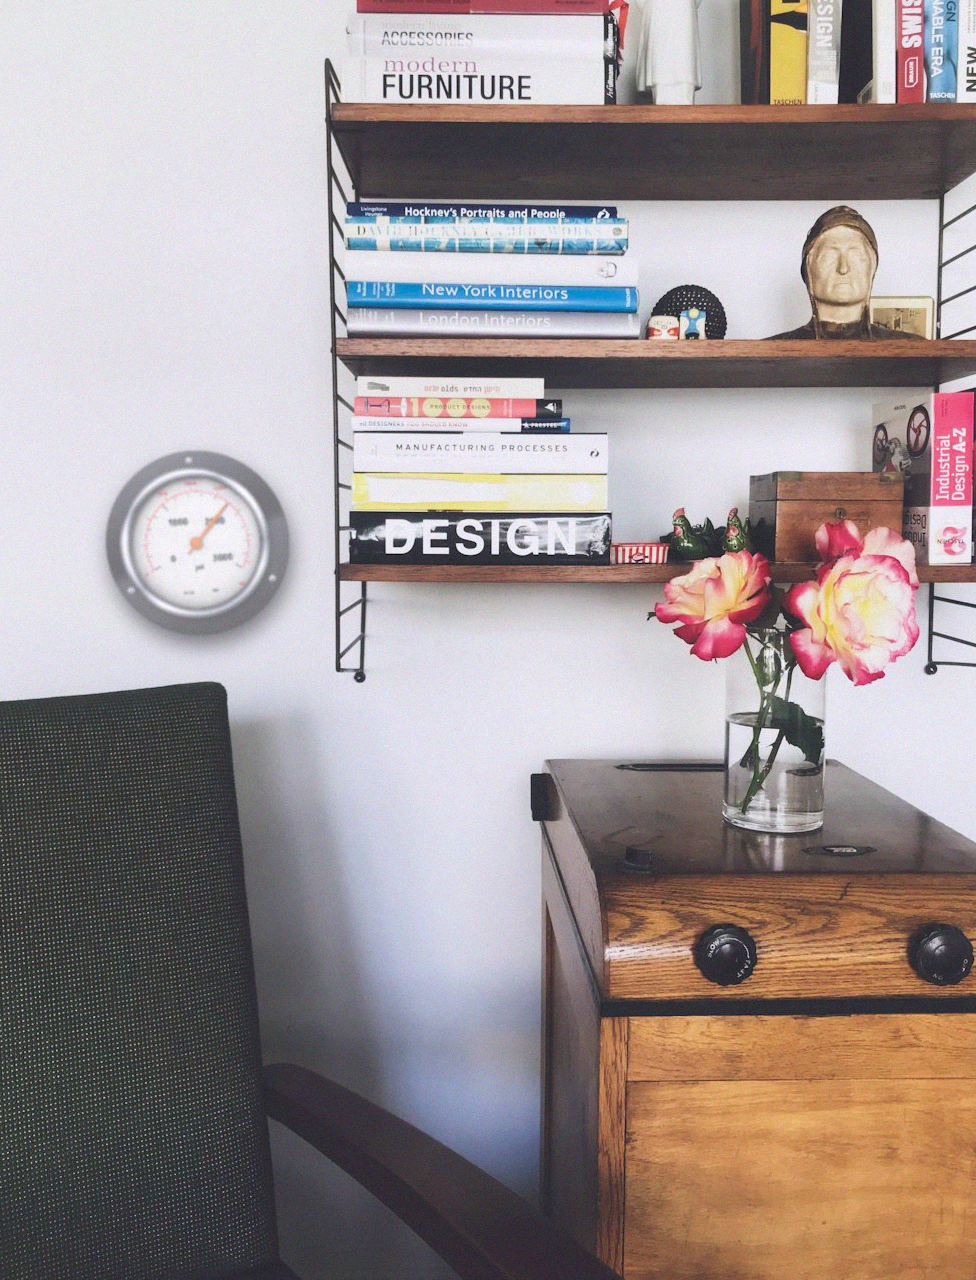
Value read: 2000psi
